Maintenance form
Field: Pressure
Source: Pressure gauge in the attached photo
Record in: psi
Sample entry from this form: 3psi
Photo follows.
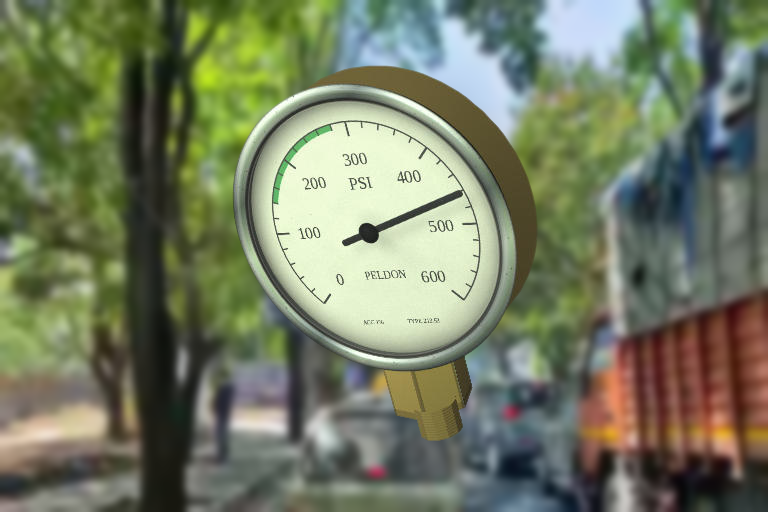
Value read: 460psi
